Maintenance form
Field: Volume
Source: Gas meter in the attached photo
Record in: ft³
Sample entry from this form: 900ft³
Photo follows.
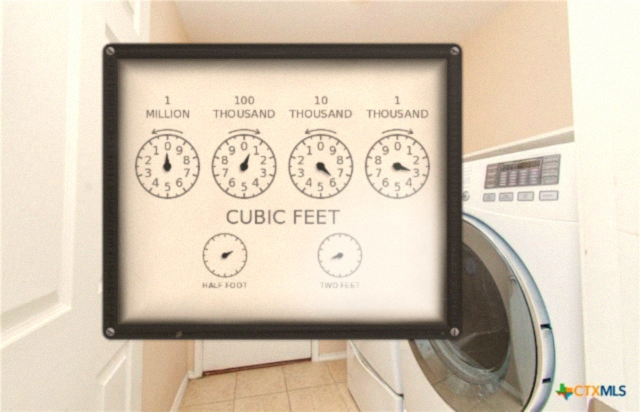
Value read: 6300ft³
